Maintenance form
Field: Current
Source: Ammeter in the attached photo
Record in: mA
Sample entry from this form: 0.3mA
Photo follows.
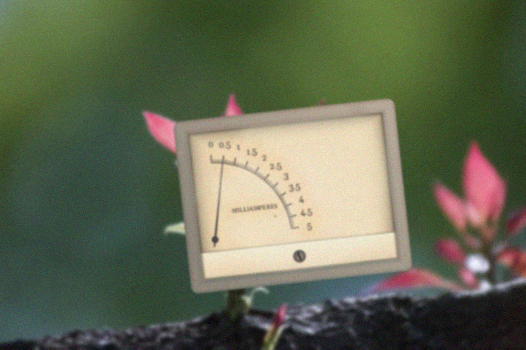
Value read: 0.5mA
